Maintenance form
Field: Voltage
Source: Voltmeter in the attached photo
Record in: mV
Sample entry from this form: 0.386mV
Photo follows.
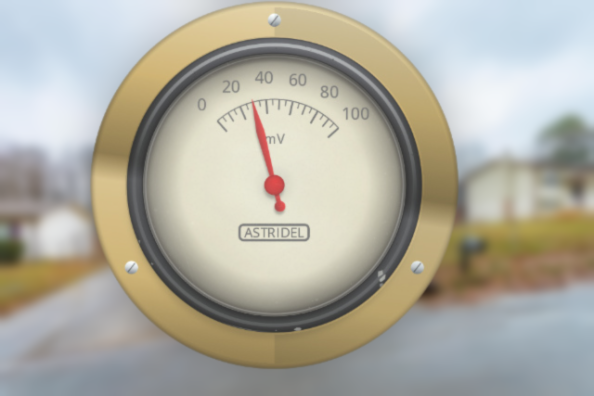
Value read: 30mV
